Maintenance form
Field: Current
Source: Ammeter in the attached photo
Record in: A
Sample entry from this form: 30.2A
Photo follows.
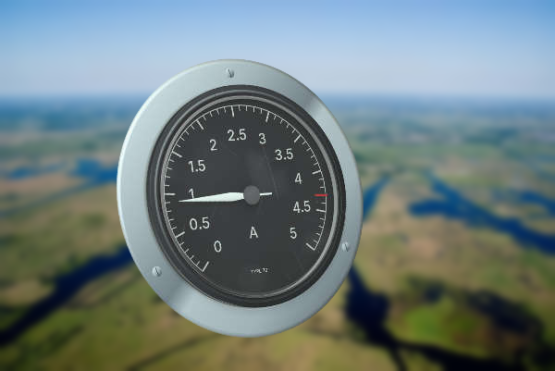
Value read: 0.9A
